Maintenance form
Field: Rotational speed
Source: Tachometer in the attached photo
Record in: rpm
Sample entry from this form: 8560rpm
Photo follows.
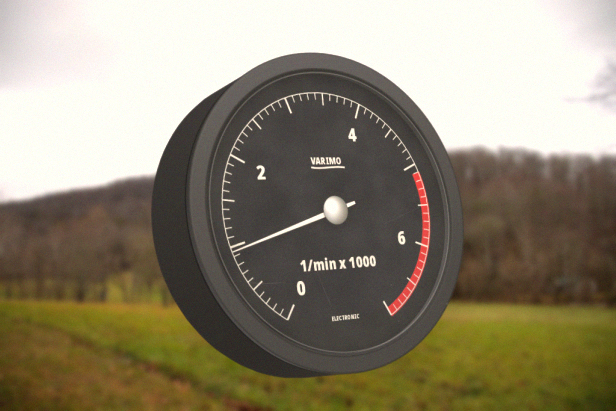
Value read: 950rpm
